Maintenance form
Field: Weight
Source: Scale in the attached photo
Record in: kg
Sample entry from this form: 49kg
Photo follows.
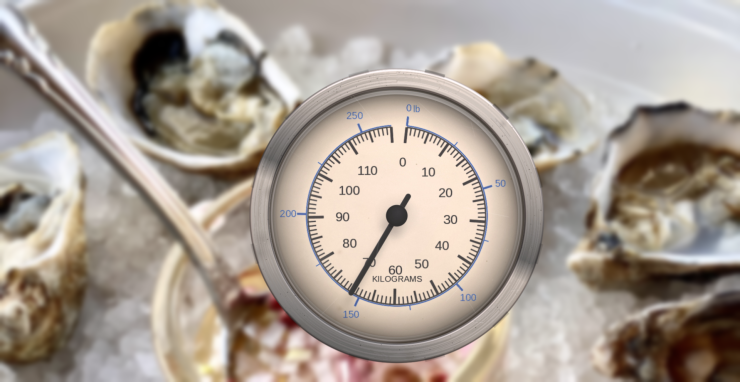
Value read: 70kg
